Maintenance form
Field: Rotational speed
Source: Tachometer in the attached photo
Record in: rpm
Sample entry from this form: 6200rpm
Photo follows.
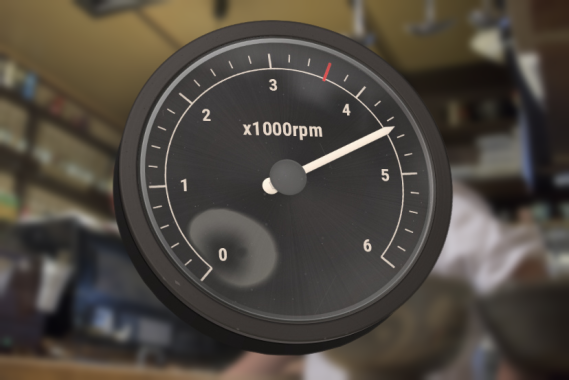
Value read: 4500rpm
